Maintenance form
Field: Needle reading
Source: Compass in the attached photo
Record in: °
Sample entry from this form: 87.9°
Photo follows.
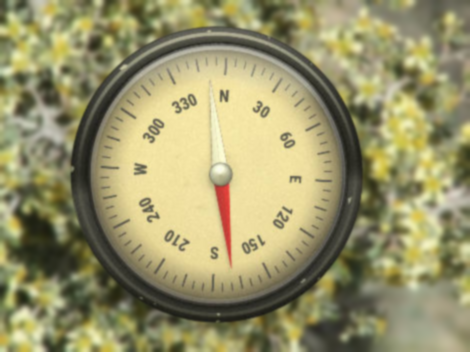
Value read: 170°
